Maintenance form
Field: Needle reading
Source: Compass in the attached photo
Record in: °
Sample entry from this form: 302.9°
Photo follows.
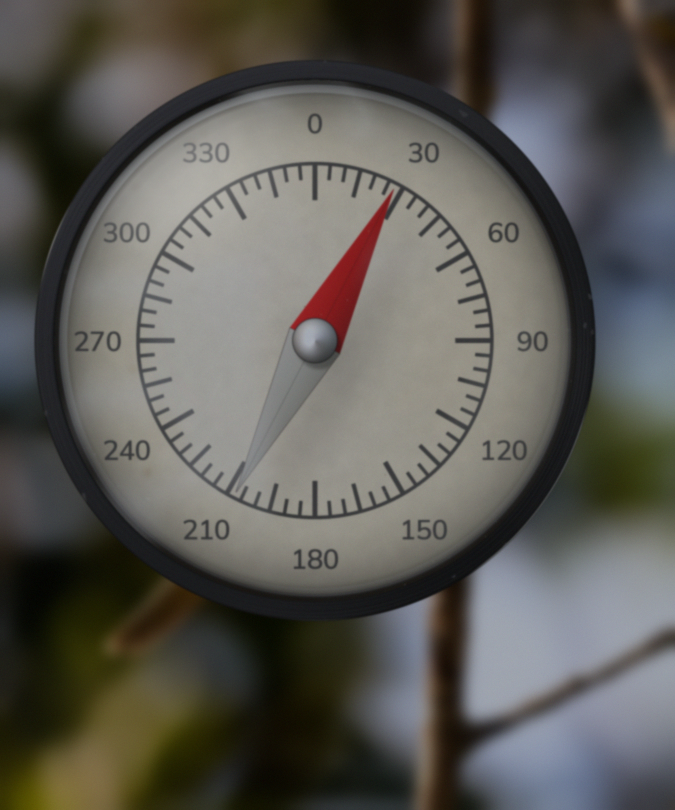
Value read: 27.5°
